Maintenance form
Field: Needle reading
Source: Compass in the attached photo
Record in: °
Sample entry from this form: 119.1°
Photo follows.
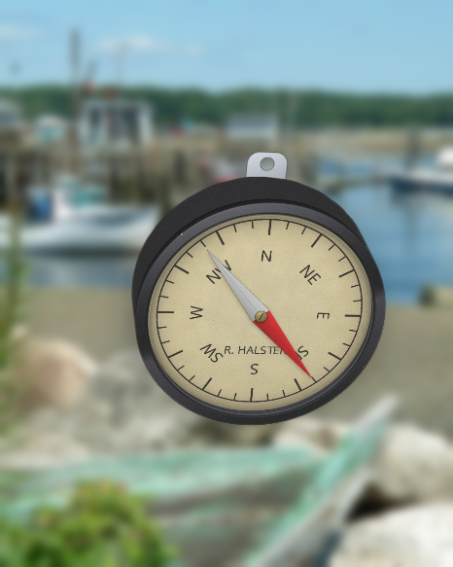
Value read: 140°
